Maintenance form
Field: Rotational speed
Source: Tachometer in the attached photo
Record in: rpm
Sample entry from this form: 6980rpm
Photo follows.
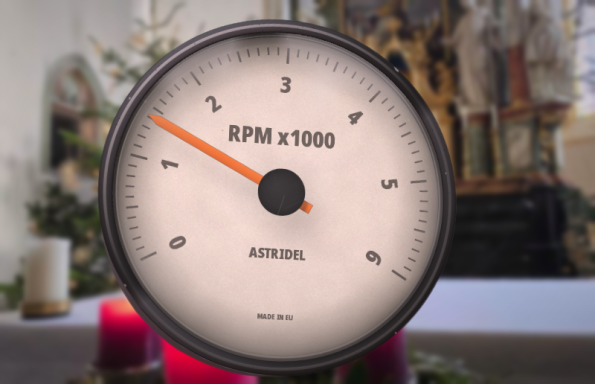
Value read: 1400rpm
